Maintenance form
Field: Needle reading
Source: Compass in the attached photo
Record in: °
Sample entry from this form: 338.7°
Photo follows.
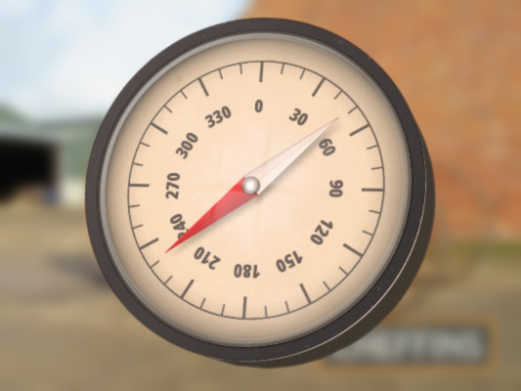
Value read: 230°
